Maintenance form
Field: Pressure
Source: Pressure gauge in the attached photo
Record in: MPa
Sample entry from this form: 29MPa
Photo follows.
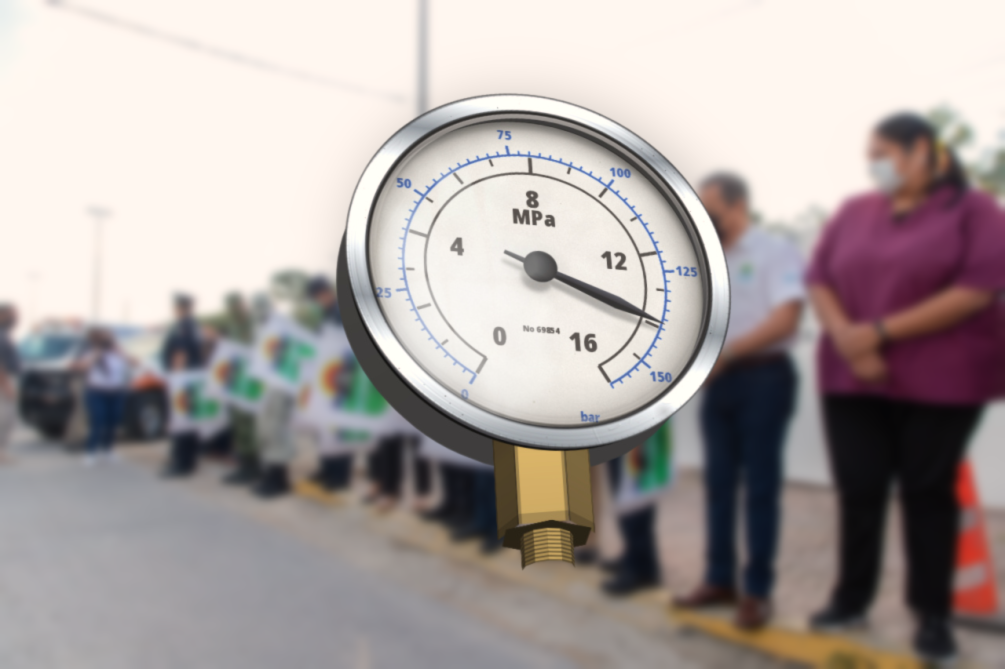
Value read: 14MPa
